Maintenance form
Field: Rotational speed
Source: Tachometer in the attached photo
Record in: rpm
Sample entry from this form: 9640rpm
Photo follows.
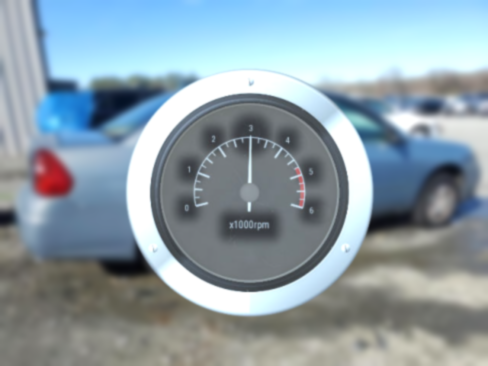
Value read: 3000rpm
